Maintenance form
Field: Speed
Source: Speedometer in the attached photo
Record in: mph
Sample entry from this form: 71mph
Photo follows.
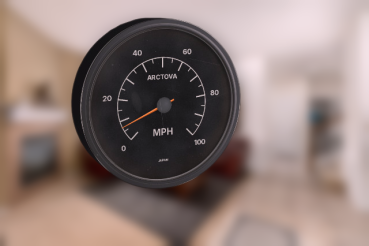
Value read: 7.5mph
